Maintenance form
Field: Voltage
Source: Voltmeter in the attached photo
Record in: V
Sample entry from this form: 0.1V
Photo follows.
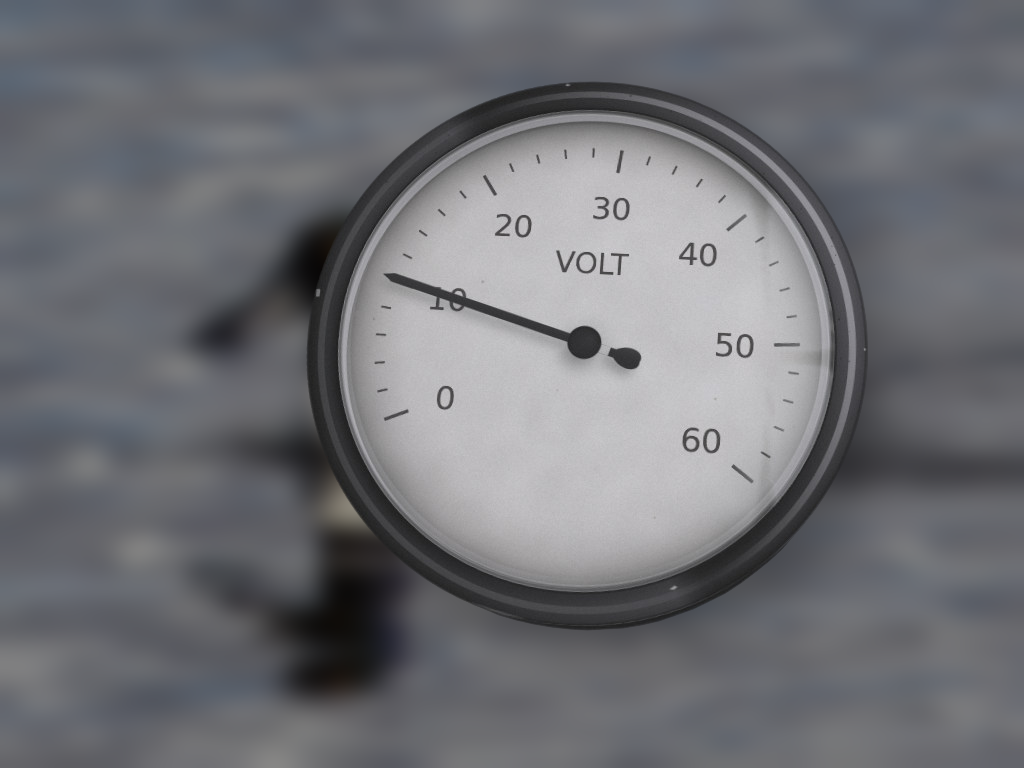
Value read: 10V
